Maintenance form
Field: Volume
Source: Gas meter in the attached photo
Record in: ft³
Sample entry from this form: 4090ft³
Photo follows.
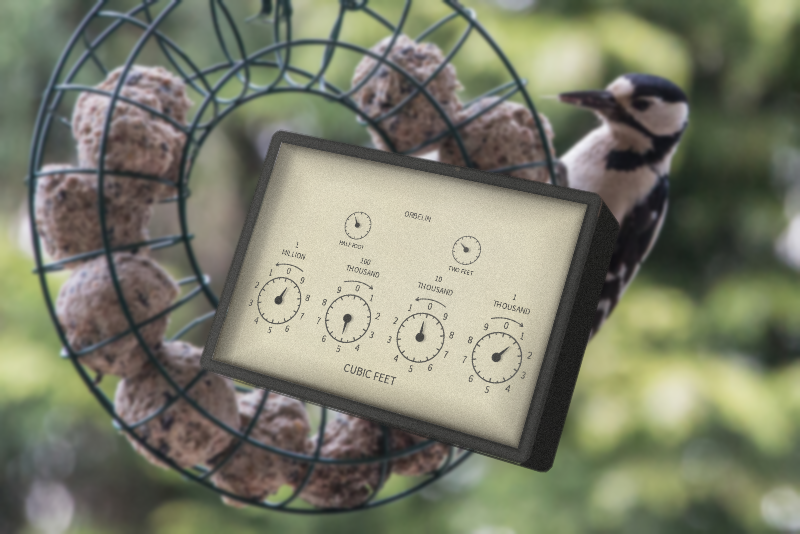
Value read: 950100ft³
